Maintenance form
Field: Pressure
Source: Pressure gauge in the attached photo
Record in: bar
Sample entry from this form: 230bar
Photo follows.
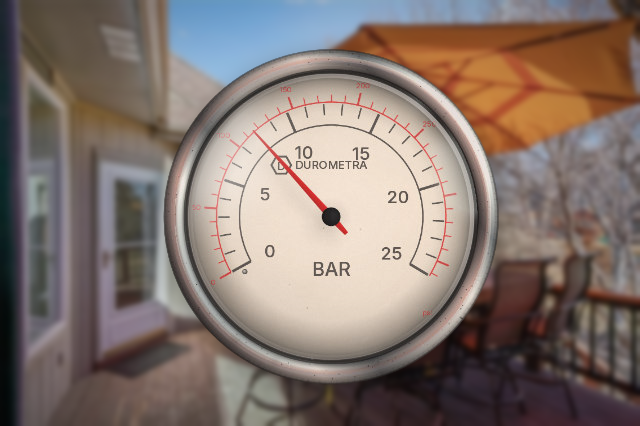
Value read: 8bar
